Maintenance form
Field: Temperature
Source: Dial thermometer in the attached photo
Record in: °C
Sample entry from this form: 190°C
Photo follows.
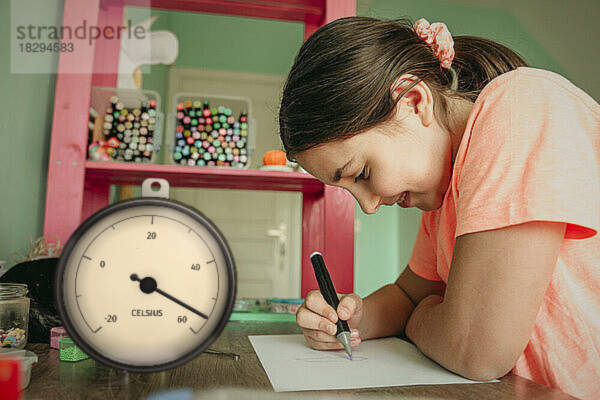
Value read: 55°C
